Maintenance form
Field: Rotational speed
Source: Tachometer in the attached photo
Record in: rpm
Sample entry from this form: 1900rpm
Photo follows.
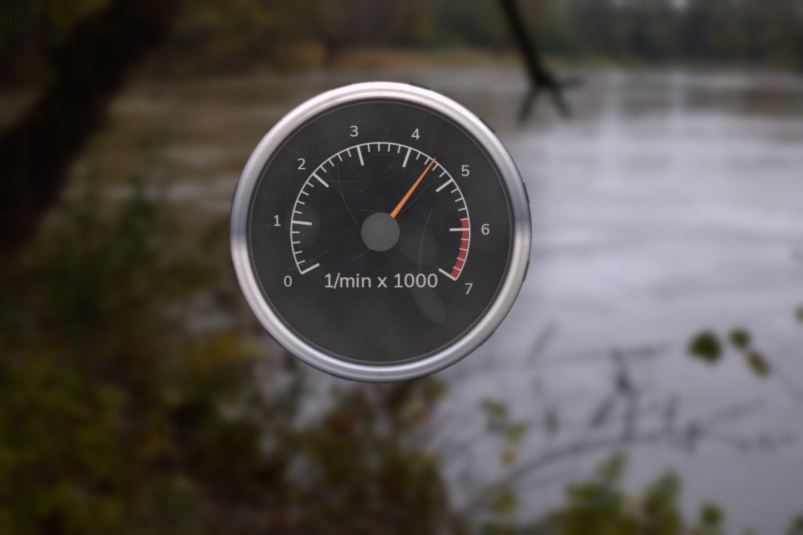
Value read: 4500rpm
